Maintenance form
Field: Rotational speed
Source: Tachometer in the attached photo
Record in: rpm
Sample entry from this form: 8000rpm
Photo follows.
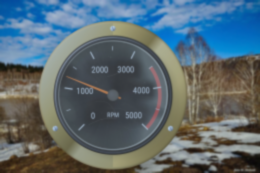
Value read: 1250rpm
